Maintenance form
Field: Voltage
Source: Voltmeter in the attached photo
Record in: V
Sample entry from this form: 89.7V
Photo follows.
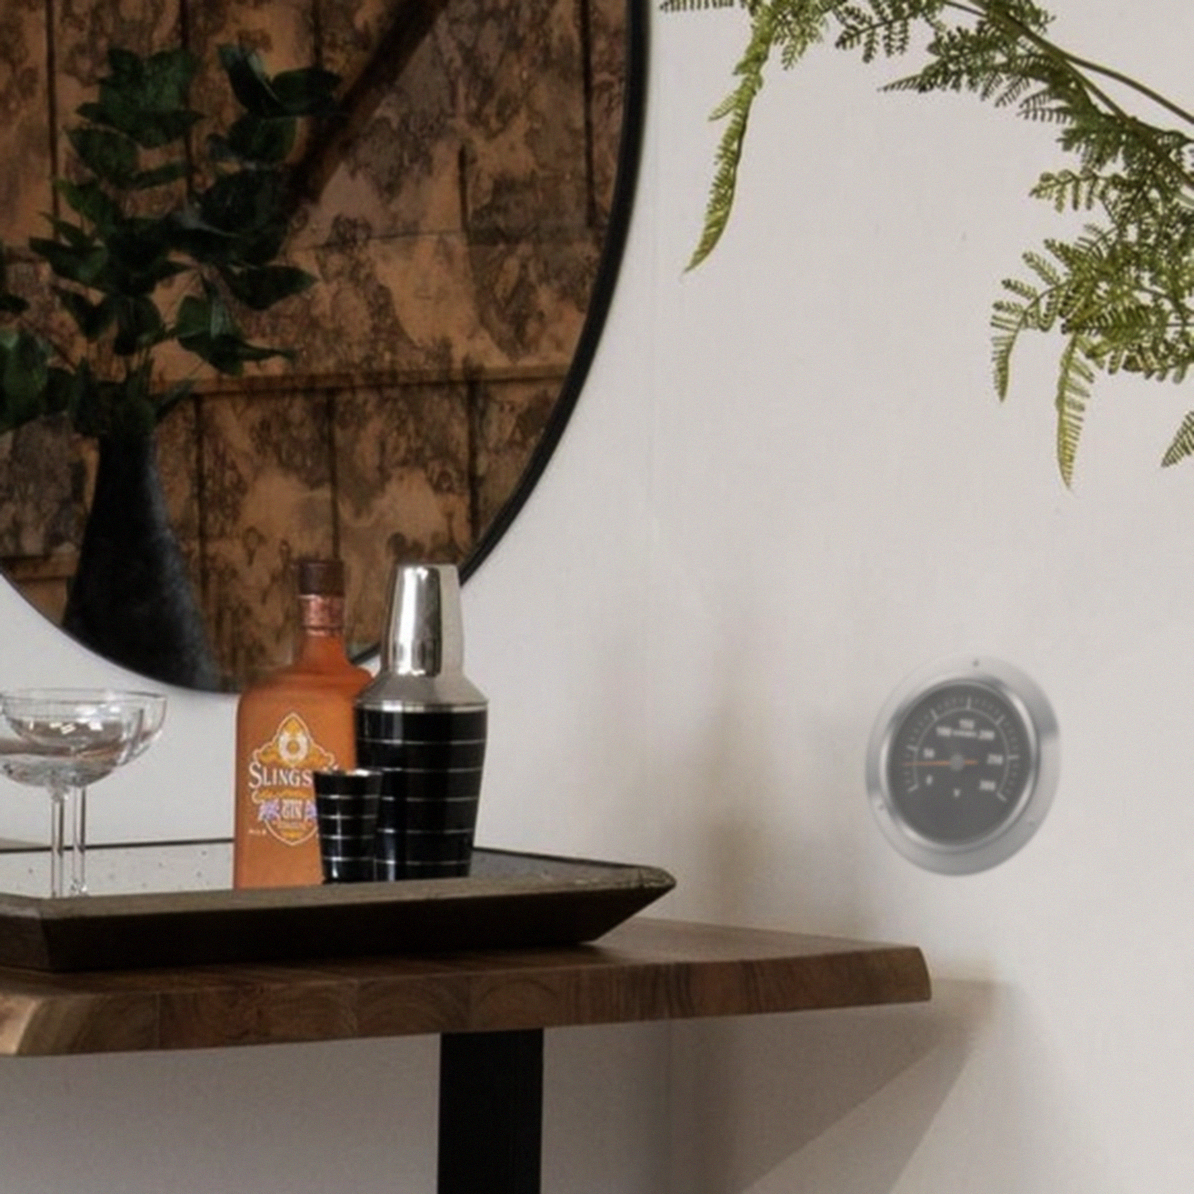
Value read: 30V
